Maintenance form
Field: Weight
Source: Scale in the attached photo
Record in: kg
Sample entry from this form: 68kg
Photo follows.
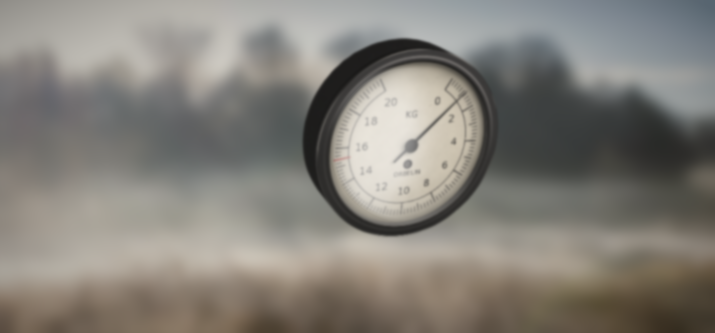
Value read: 1kg
